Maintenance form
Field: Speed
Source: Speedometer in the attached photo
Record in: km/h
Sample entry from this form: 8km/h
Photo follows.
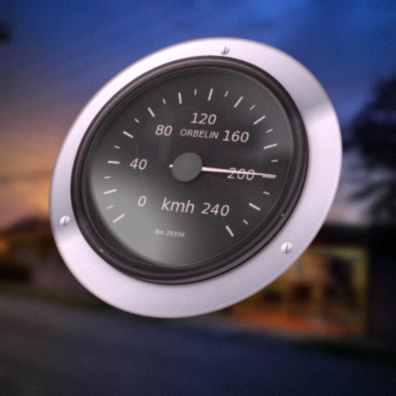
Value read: 200km/h
